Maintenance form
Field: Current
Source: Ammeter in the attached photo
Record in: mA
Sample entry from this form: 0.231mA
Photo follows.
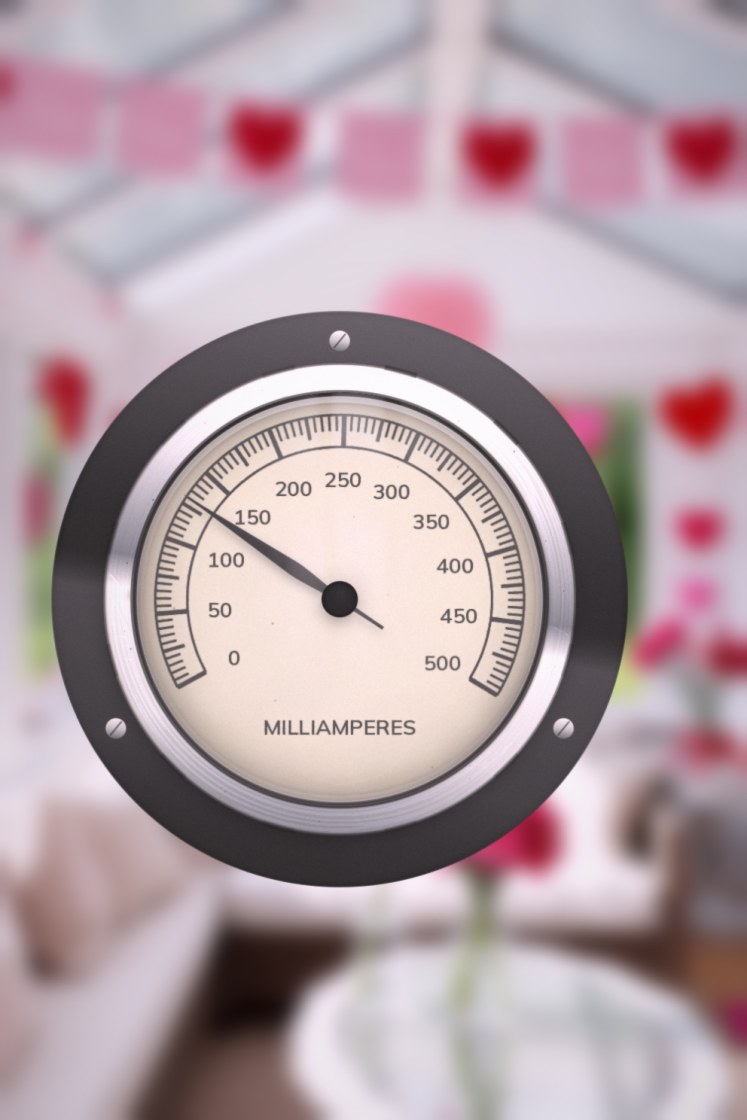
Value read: 130mA
